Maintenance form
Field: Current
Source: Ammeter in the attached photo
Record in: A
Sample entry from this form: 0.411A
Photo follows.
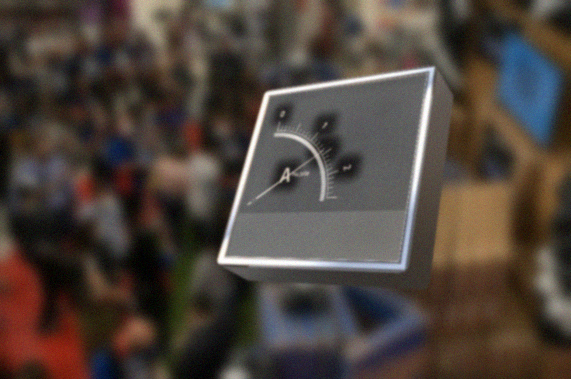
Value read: 1.5A
